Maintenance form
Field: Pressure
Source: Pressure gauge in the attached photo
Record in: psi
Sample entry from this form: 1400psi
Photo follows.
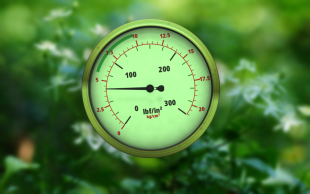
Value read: 60psi
